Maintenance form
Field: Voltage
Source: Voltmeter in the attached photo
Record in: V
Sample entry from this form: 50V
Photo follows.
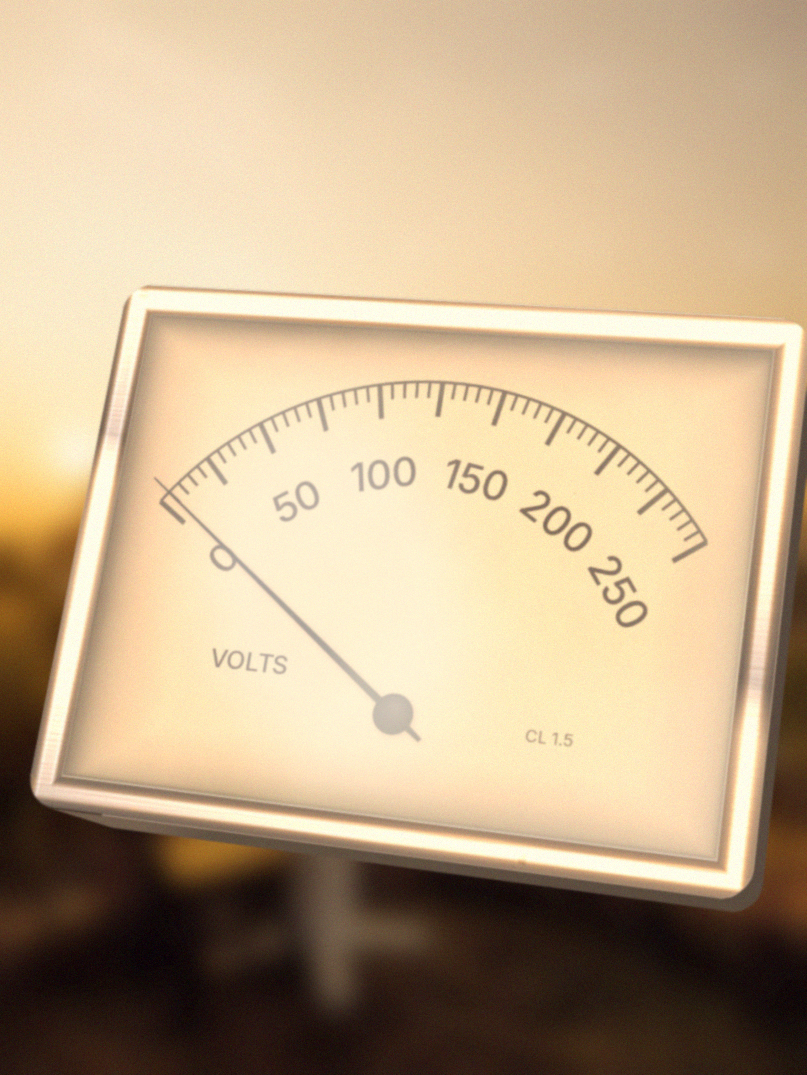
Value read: 5V
